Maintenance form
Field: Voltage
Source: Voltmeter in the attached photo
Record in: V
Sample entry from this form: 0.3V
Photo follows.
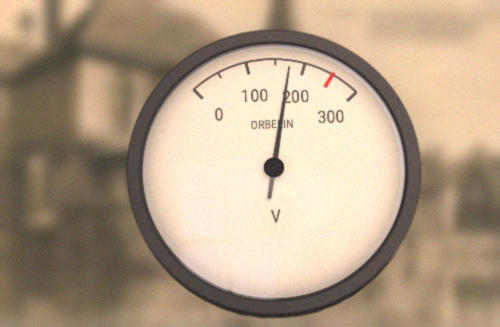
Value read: 175V
